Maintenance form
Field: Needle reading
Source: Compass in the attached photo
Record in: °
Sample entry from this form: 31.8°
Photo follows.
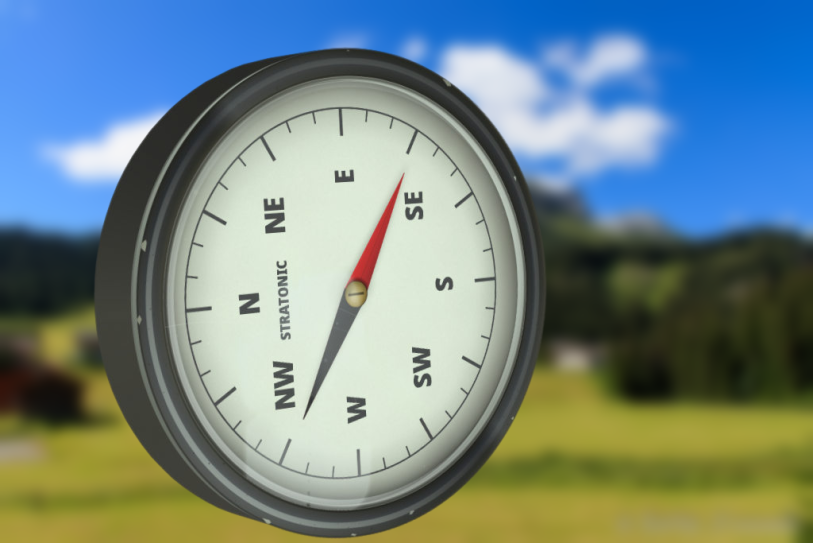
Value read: 120°
